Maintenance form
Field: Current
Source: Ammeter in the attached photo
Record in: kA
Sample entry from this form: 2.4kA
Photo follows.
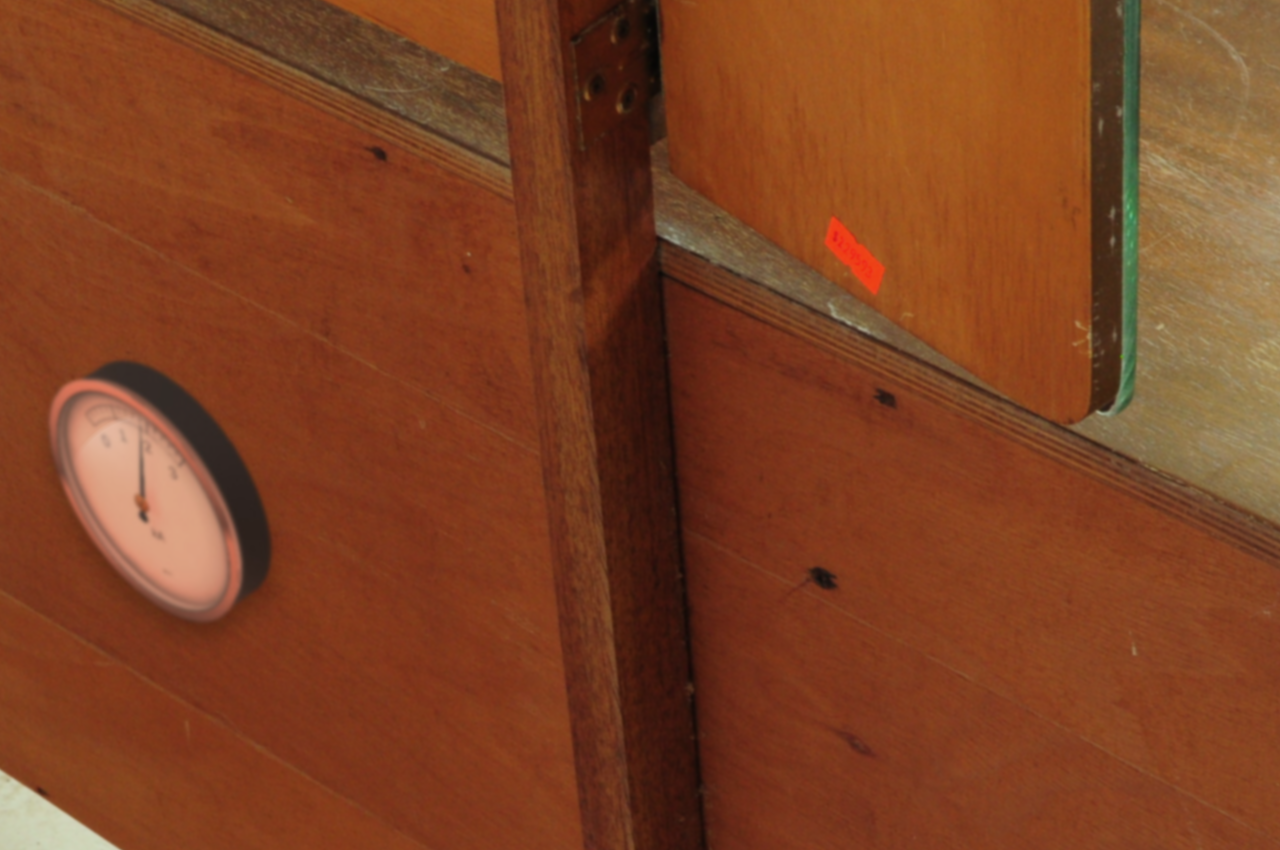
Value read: 2kA
